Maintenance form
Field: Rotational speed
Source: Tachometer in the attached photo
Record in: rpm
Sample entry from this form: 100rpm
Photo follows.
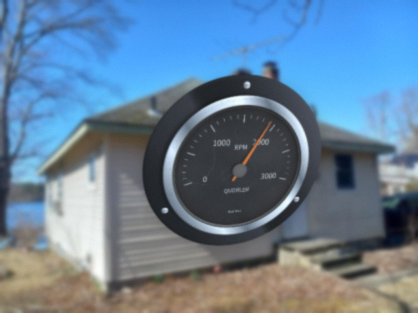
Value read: 1900rpm
